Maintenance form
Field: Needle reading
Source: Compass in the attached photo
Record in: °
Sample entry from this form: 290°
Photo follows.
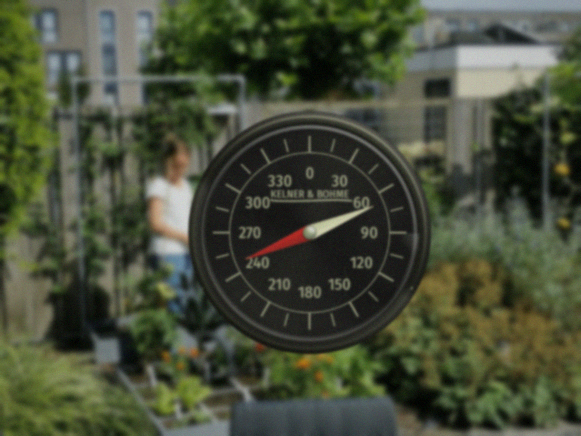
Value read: 247.5°
